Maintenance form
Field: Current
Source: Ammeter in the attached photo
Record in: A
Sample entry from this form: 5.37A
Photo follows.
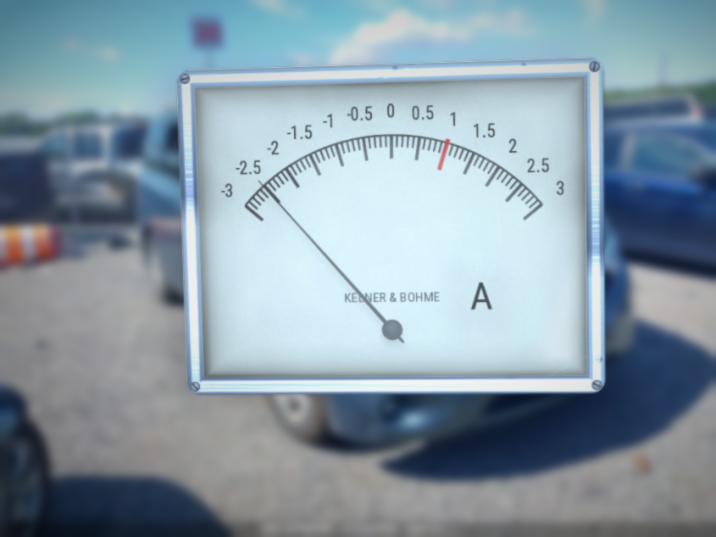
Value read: -2.5A
